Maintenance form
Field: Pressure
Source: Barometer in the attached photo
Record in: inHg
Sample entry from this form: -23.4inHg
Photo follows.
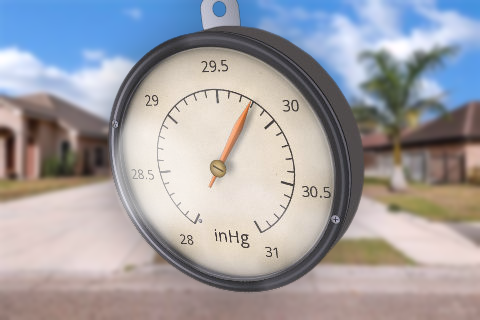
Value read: 29.8inHg
